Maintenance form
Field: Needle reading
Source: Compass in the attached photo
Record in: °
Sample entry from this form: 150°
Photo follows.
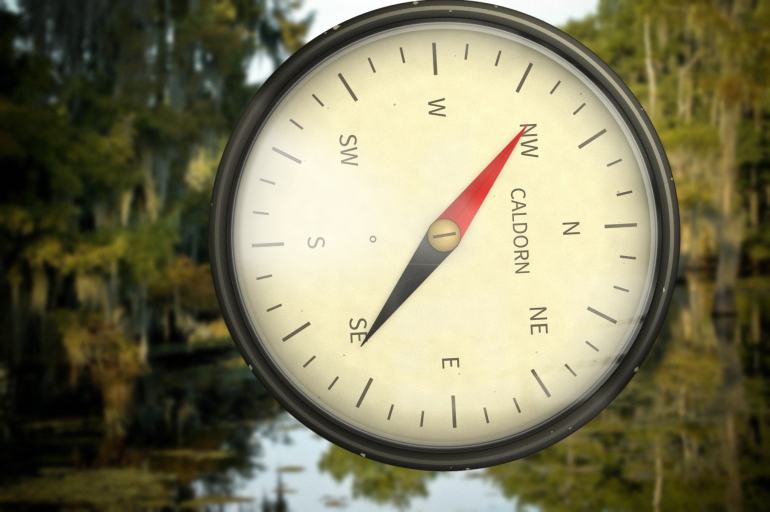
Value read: 310°
